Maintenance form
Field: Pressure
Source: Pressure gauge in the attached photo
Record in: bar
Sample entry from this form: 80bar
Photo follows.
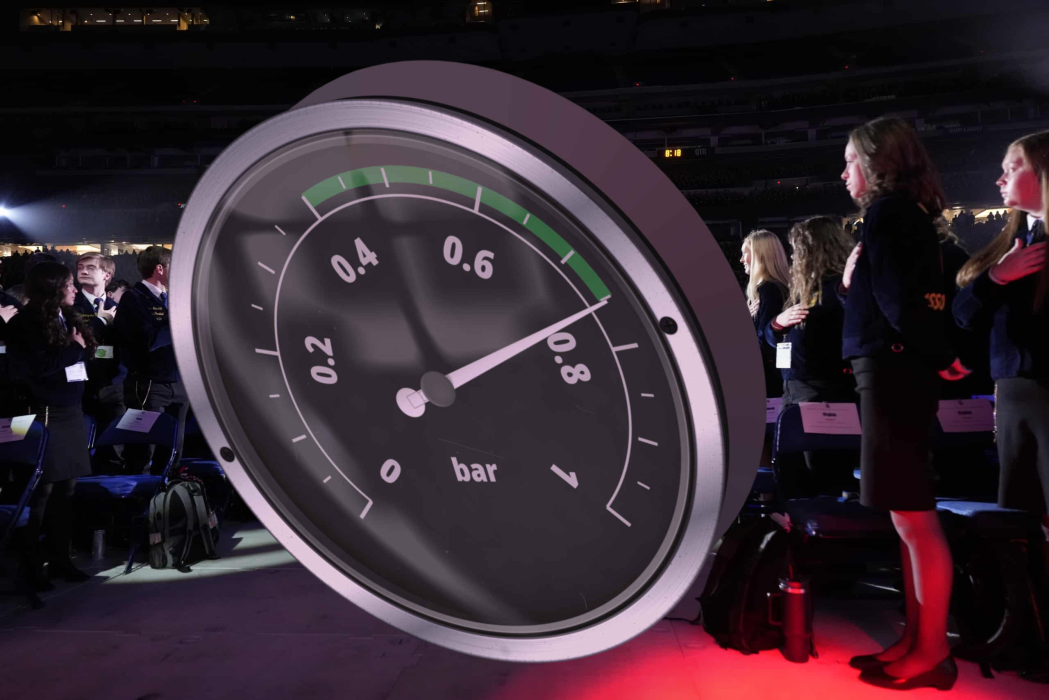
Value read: 0.75bar
